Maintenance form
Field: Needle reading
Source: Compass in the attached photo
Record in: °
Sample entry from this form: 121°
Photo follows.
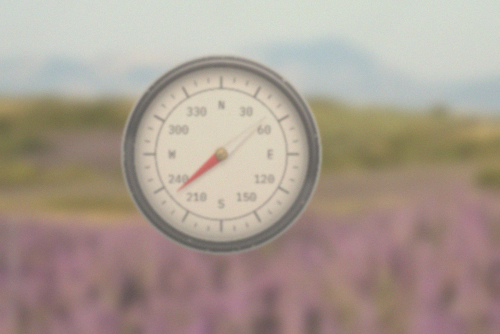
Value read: 230°
